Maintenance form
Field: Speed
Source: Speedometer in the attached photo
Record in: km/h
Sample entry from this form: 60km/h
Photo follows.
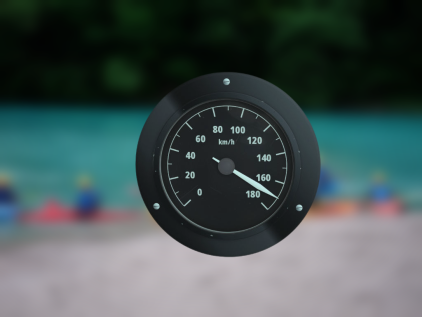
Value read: 170km/h
